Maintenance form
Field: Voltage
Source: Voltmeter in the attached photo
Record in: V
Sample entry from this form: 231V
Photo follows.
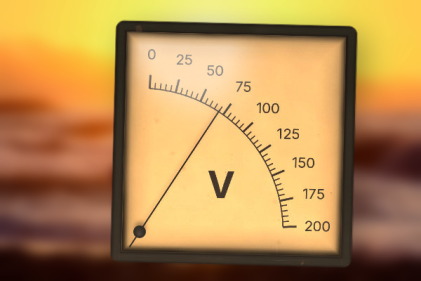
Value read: 70V
